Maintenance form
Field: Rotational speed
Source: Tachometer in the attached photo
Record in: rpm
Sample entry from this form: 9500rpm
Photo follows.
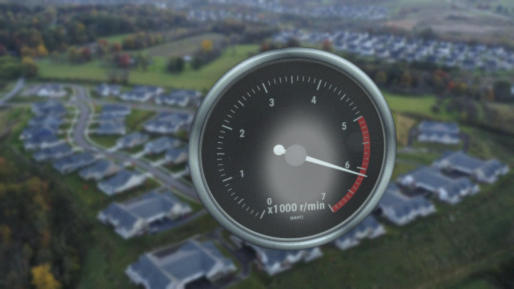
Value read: 6100rpm
